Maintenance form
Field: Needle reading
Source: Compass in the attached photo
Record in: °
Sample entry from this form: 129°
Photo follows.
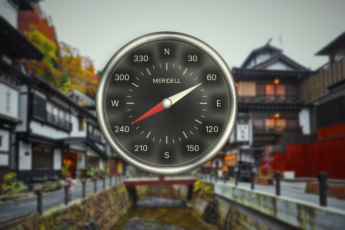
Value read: 240°
